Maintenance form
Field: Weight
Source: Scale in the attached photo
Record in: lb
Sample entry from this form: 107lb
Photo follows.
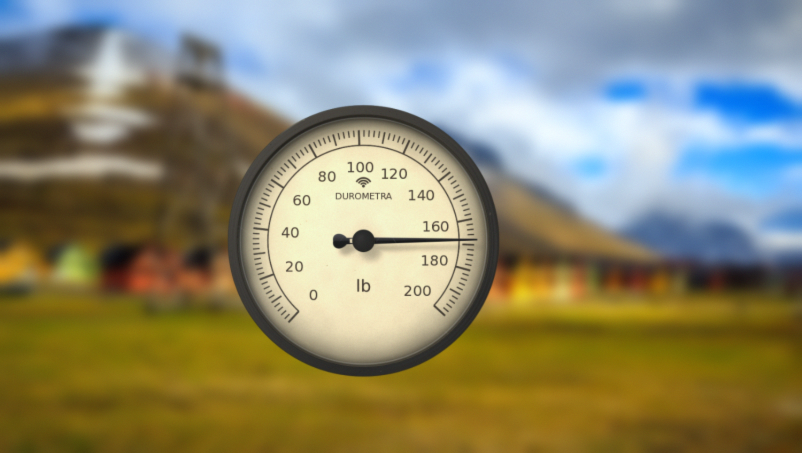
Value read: 168lb
